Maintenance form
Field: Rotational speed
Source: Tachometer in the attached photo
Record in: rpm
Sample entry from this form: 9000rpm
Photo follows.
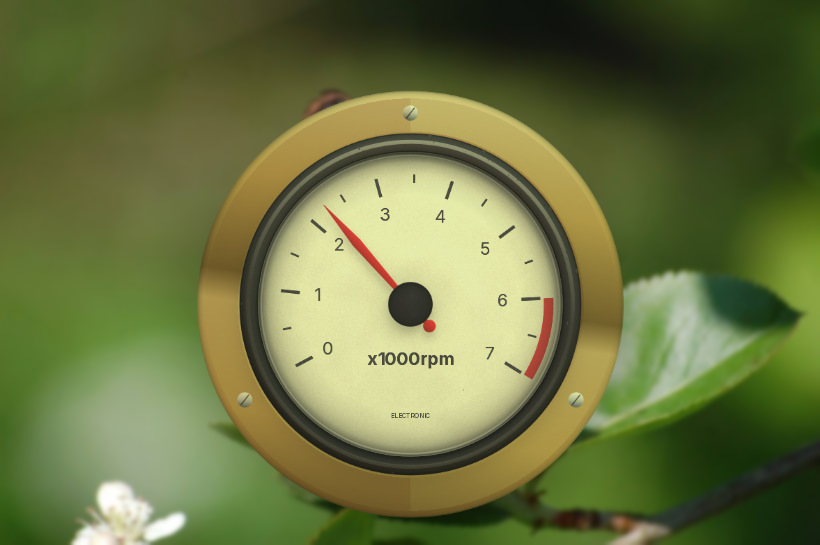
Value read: 2250rpm
